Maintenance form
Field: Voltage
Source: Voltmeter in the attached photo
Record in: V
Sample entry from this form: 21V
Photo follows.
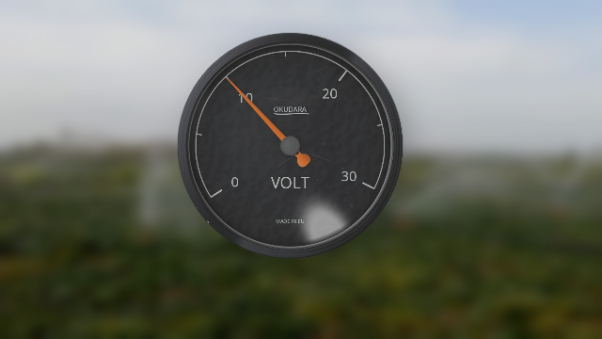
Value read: 10V
